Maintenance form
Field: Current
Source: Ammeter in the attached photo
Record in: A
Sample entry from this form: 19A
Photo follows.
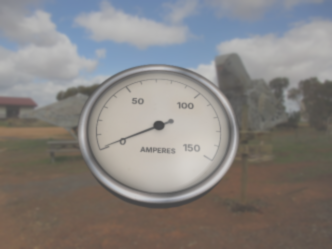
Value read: 0A
